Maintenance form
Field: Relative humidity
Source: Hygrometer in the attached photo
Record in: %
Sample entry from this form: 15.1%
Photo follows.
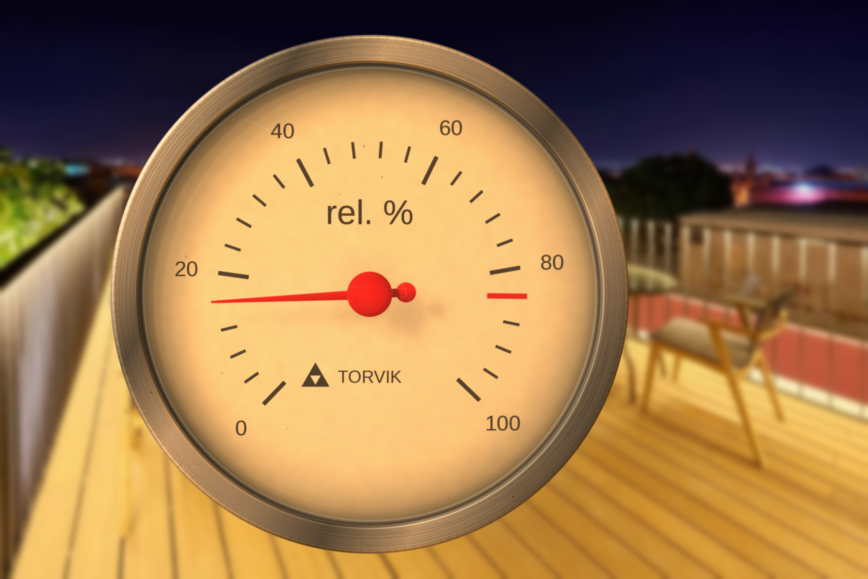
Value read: 16%
